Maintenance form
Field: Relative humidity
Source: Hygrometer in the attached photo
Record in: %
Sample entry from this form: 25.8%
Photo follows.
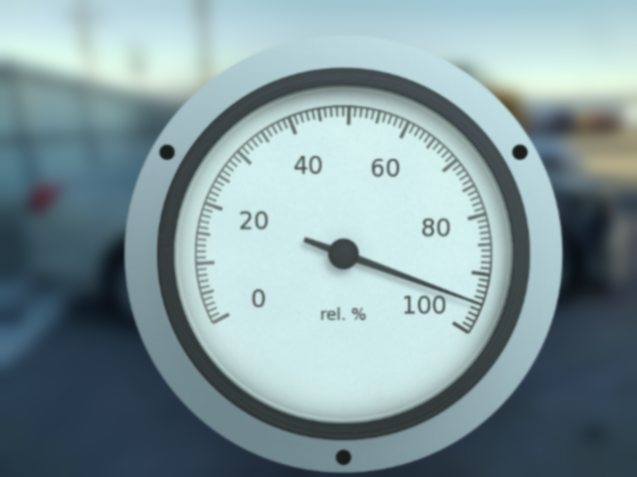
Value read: 95%
